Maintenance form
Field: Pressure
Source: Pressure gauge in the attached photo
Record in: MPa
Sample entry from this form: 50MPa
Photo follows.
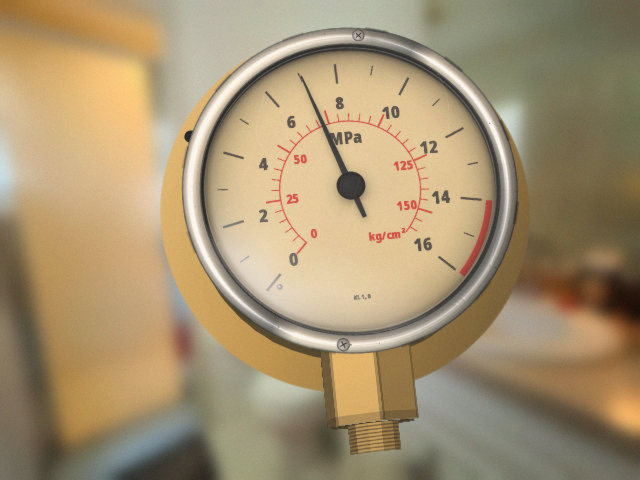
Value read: 7MPa
